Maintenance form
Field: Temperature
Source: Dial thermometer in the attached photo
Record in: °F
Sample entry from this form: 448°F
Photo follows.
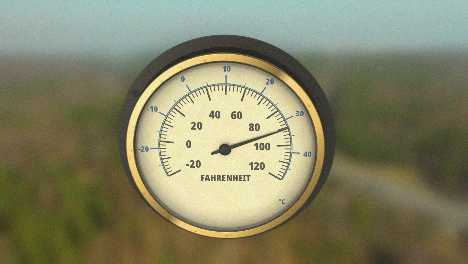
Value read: 90°F
